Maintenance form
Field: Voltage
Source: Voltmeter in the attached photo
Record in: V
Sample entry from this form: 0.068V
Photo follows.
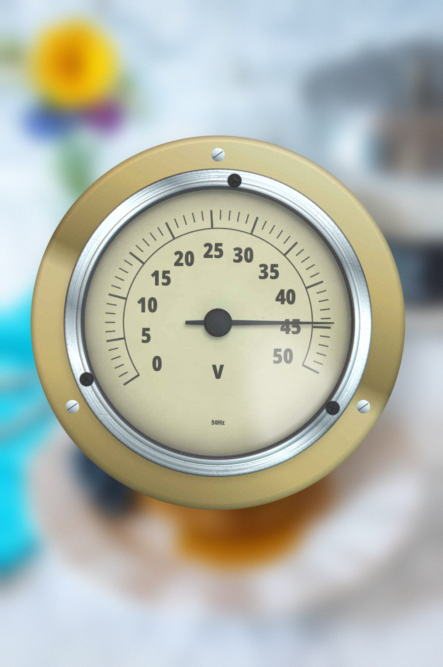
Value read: 44.5V
